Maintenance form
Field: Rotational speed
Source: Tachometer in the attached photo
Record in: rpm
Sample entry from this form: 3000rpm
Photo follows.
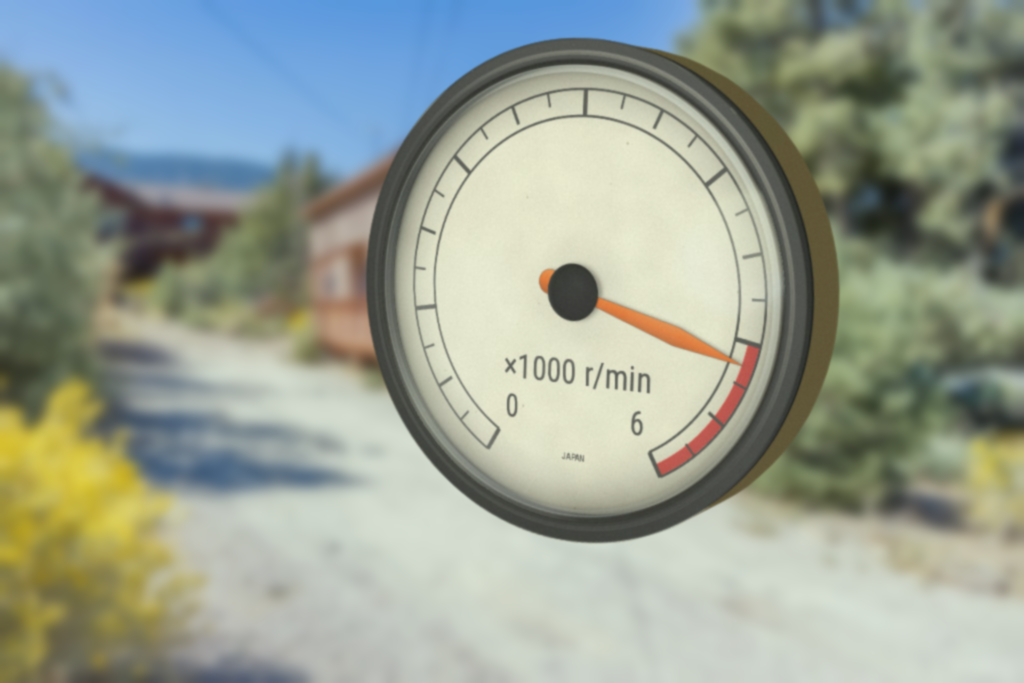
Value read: 5125rpm
